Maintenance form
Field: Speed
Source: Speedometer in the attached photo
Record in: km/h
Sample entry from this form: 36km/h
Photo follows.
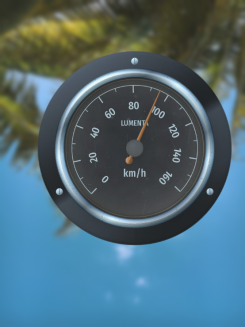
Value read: 95km/h
